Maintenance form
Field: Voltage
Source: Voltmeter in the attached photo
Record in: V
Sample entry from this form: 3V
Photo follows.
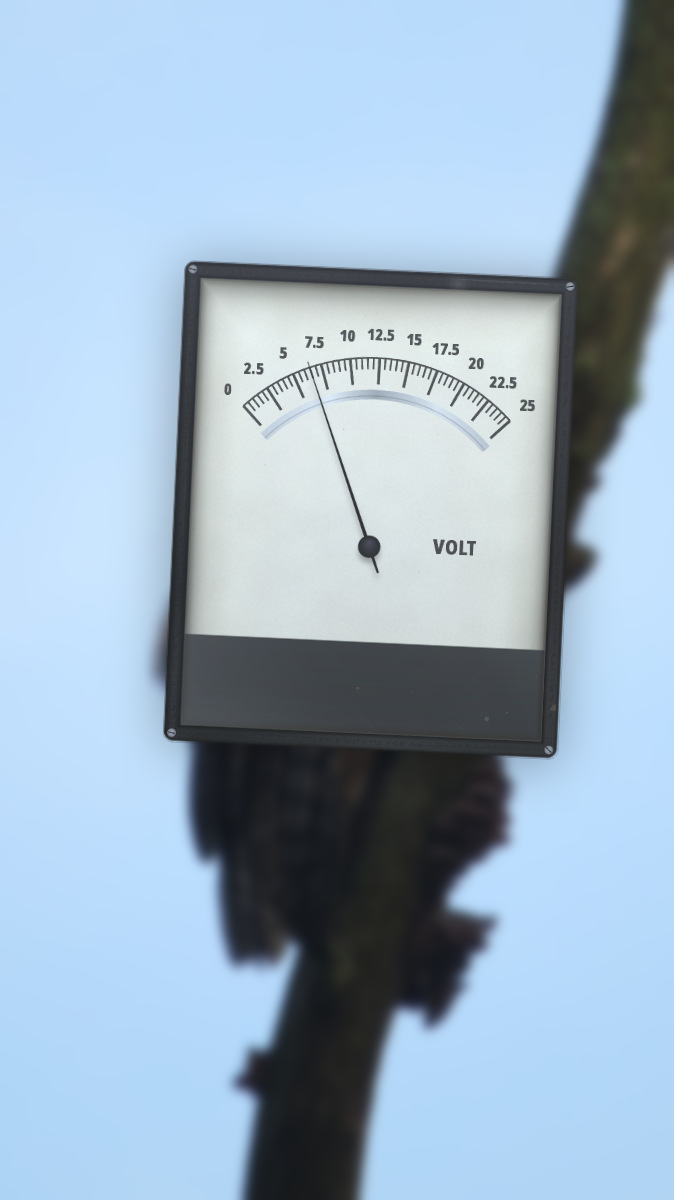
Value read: 6.5V
